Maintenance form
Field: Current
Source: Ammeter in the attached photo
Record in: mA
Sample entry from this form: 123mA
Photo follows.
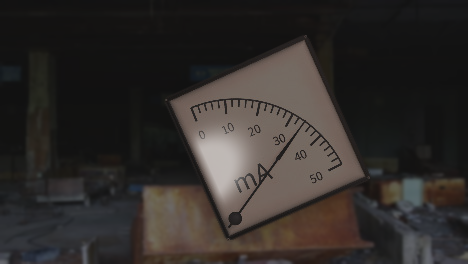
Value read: 34mA
